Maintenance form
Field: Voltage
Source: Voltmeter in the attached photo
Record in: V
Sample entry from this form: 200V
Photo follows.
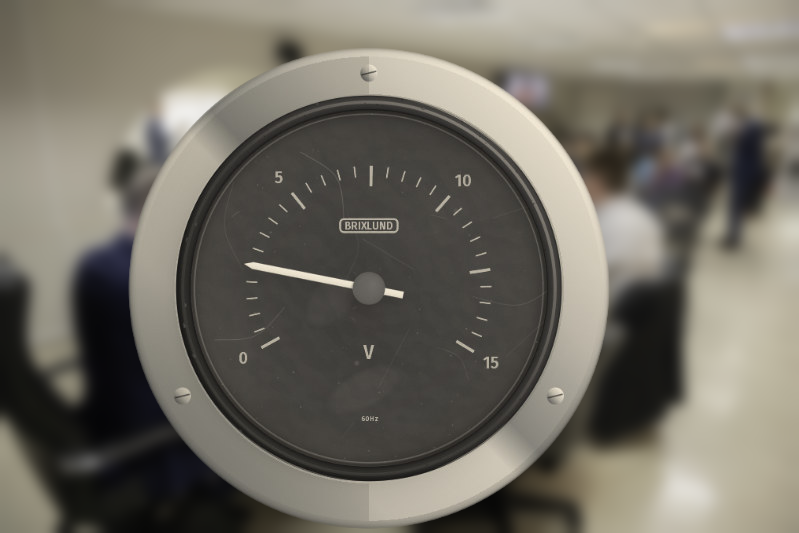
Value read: 2.5V
